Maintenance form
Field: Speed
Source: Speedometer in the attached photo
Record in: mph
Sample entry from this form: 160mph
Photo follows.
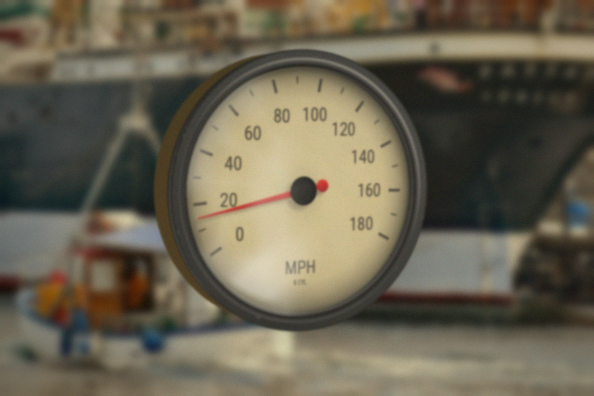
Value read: 15mph
